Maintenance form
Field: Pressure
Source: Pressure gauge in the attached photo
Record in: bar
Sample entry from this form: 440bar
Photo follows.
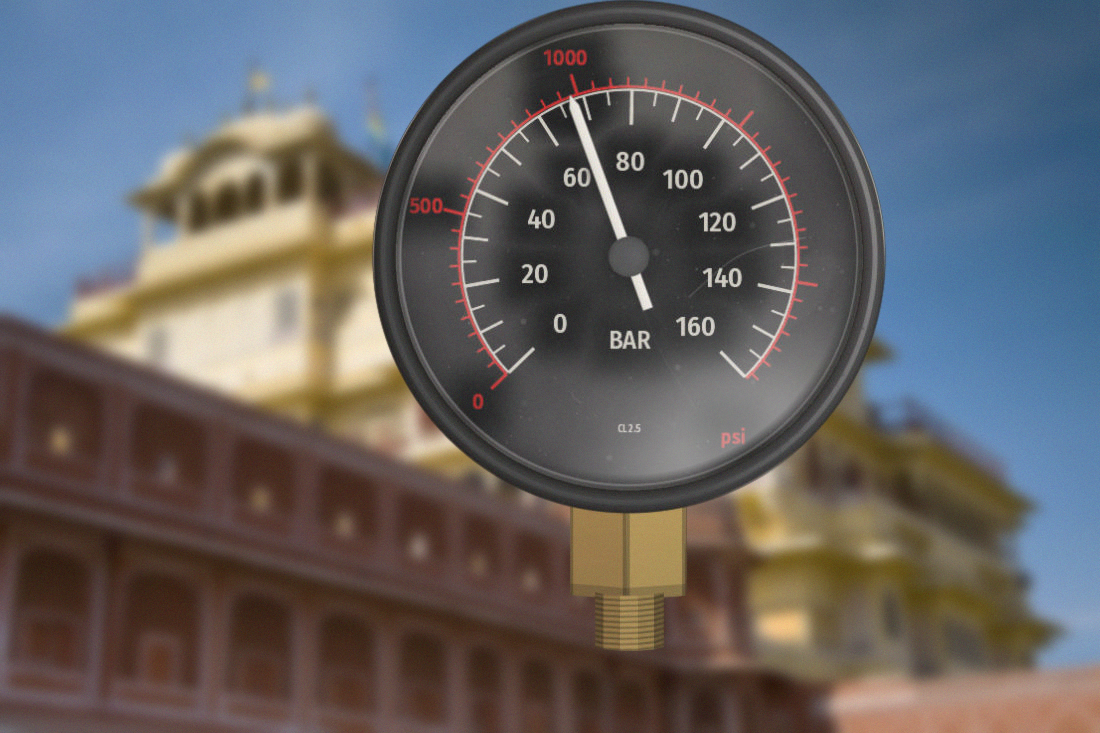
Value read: 67.5bar
